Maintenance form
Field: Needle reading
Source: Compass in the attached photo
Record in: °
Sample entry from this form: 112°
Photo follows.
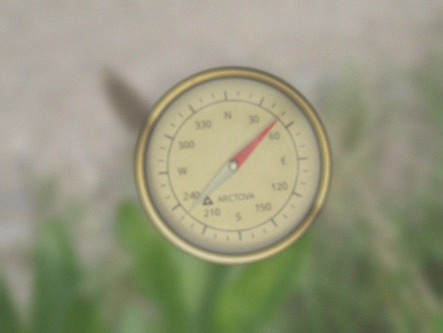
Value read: 50°
